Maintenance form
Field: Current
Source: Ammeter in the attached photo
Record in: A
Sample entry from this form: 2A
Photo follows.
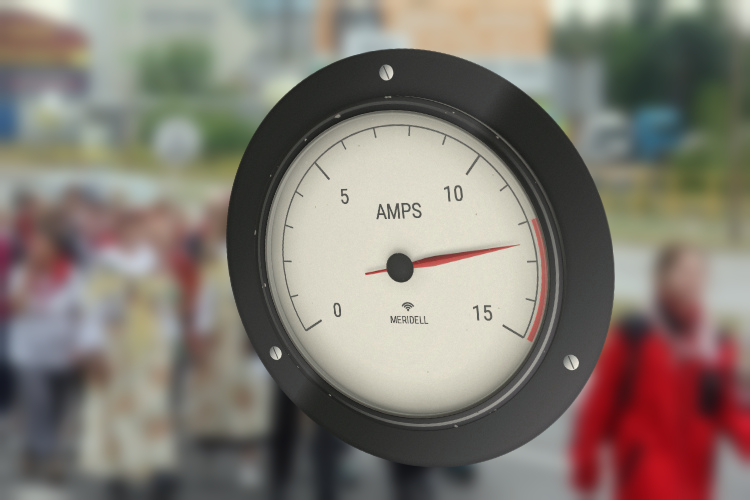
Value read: 12.5A
